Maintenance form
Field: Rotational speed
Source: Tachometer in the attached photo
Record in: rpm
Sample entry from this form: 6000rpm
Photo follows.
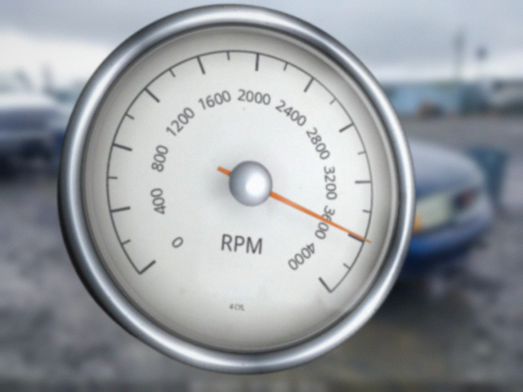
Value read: 3600rpm
